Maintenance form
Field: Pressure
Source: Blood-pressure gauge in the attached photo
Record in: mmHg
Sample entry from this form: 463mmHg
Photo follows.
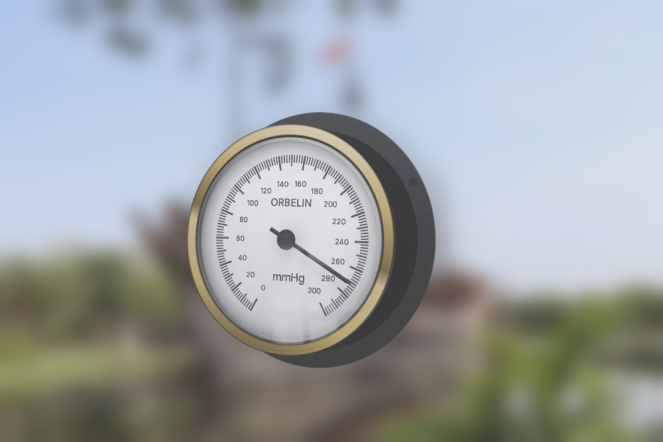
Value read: 270mmHg
